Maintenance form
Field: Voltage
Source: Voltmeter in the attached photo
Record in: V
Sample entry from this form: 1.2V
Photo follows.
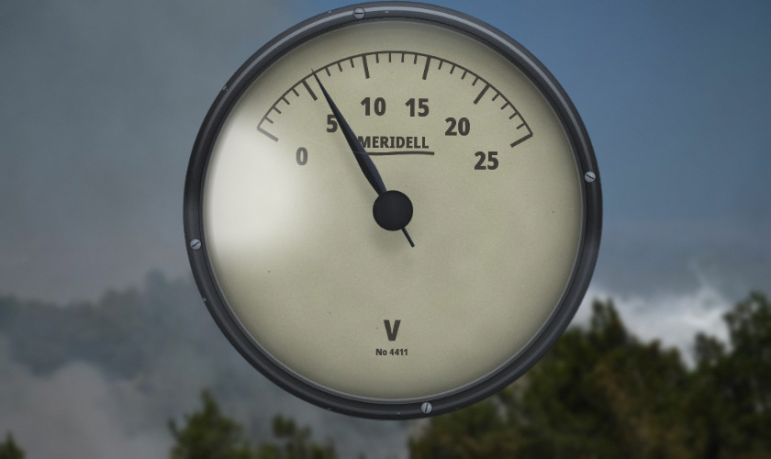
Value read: 6V
